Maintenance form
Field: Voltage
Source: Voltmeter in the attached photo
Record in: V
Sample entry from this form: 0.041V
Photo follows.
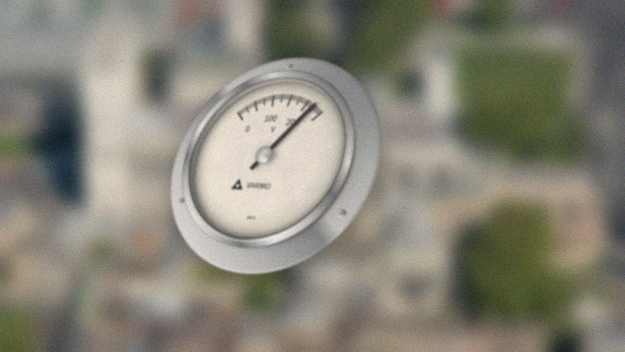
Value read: 225V
